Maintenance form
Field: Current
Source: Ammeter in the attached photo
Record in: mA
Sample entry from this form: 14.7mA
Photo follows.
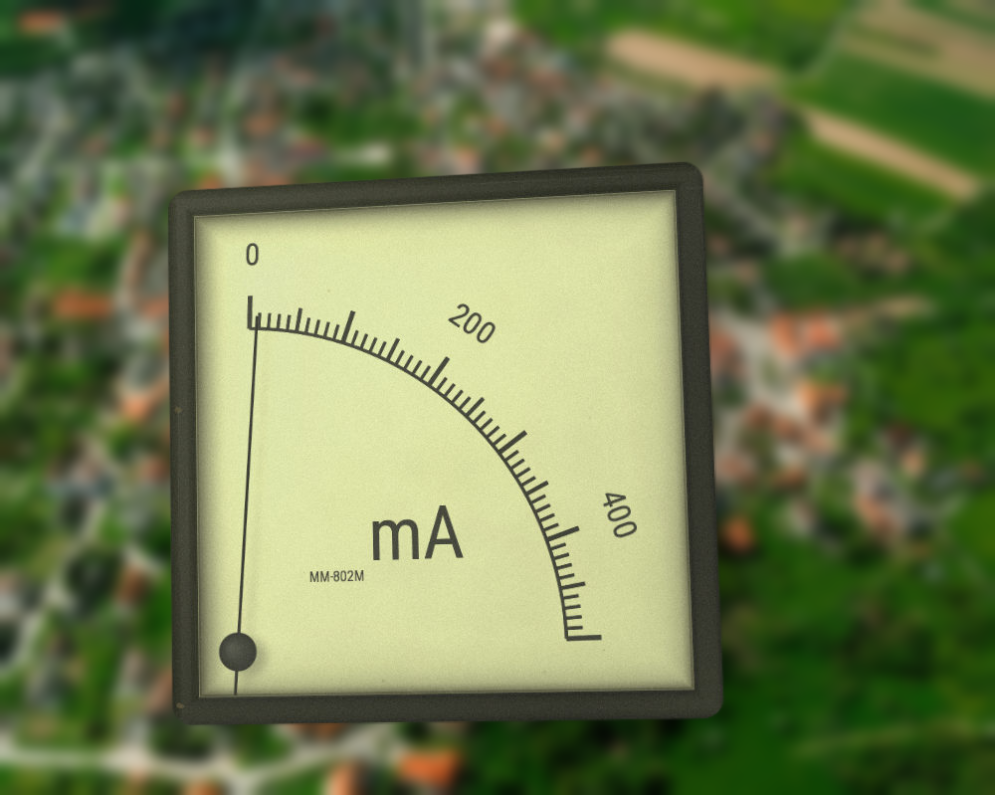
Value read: 10mA
